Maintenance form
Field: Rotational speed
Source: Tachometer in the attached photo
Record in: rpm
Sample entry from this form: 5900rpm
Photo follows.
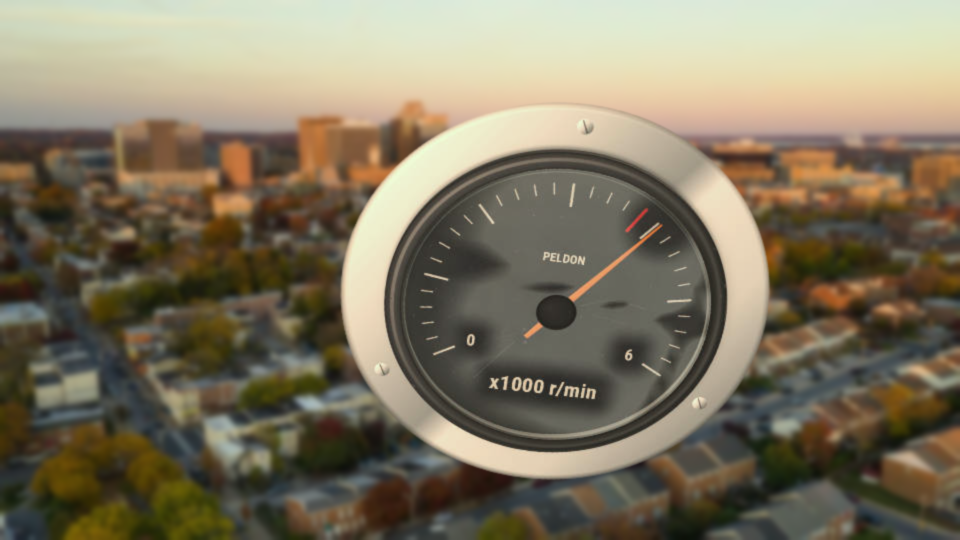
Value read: 4000rpm
